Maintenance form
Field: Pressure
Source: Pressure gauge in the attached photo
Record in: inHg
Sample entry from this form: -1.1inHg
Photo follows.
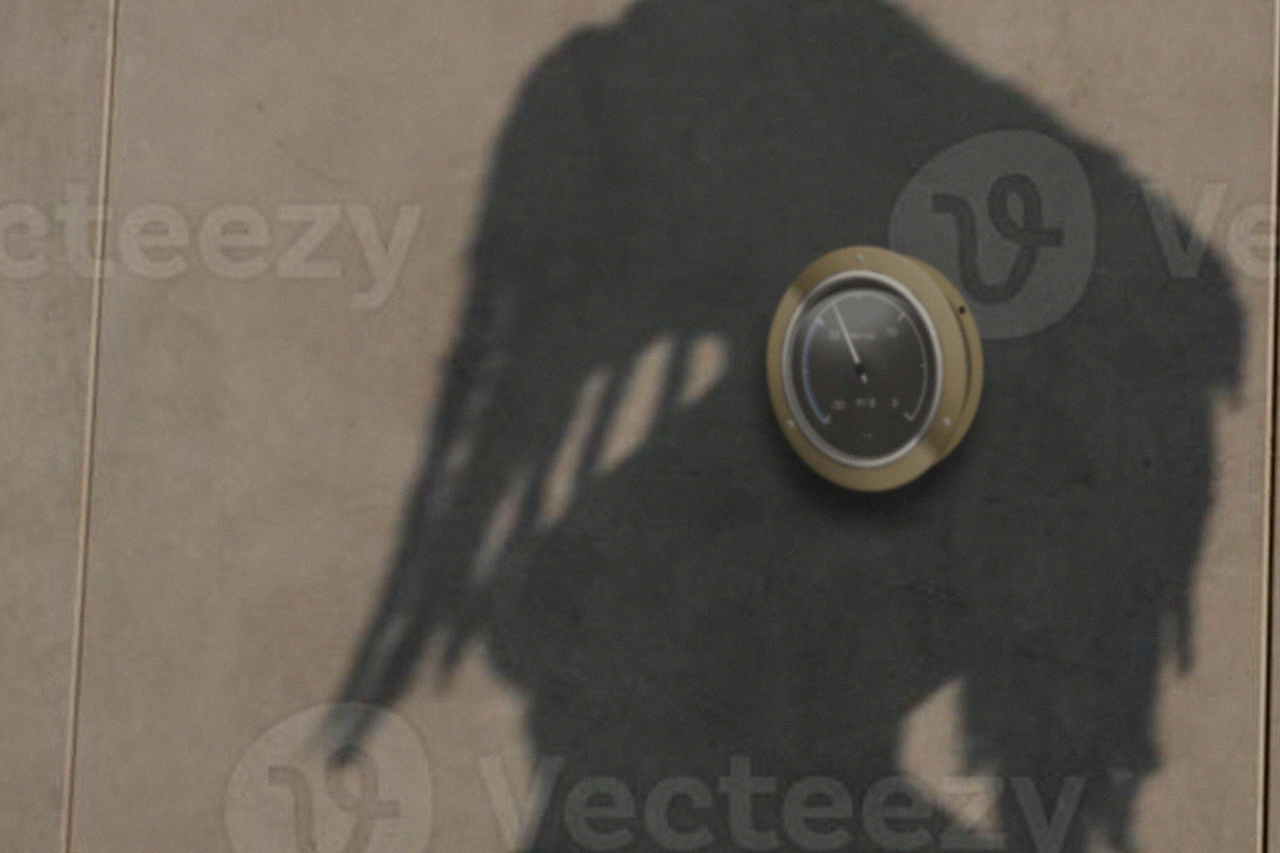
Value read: -17.5inHg
